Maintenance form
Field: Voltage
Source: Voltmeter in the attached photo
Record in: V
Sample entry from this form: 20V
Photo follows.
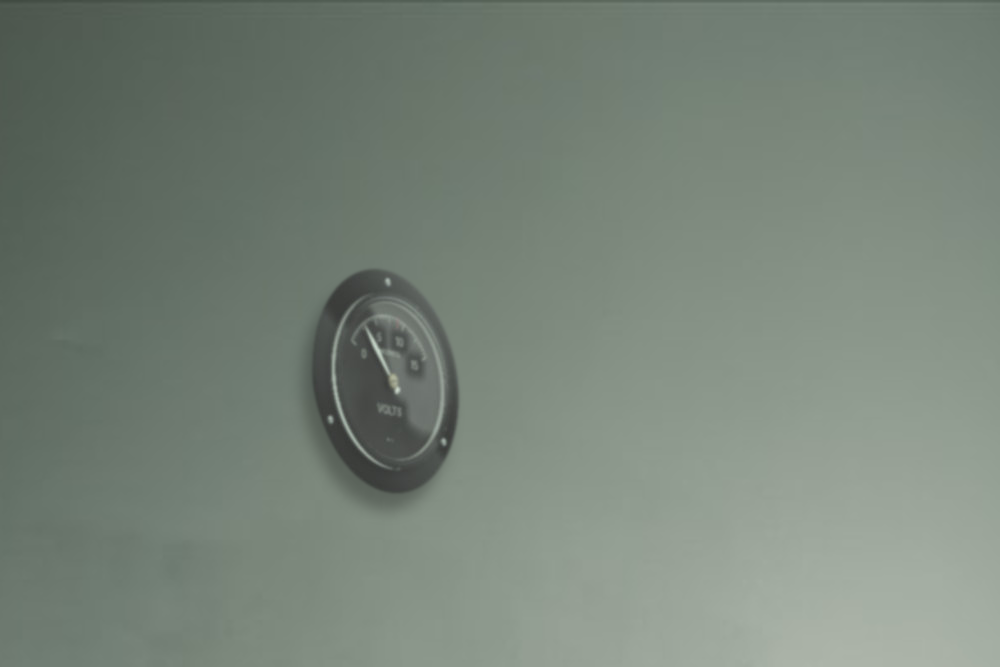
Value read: 2.5V
